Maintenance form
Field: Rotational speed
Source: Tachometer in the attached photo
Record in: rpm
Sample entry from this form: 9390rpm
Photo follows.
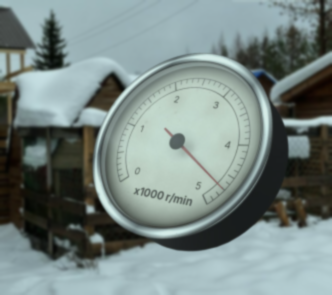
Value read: 4700rpm
